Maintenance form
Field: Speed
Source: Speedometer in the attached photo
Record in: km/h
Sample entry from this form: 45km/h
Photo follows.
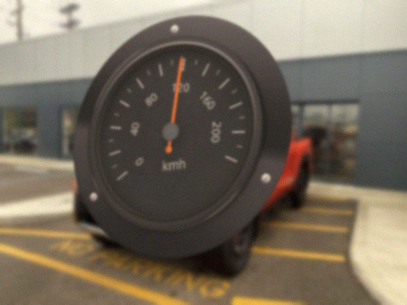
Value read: 120km/h
